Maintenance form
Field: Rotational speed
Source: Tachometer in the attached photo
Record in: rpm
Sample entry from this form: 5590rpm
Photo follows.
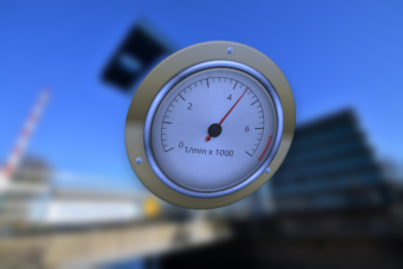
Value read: 4400rpm
